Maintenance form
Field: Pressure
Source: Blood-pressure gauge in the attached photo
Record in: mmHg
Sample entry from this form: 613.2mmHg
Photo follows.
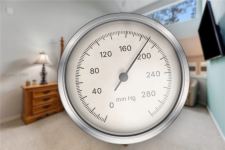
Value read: 190mmHg
